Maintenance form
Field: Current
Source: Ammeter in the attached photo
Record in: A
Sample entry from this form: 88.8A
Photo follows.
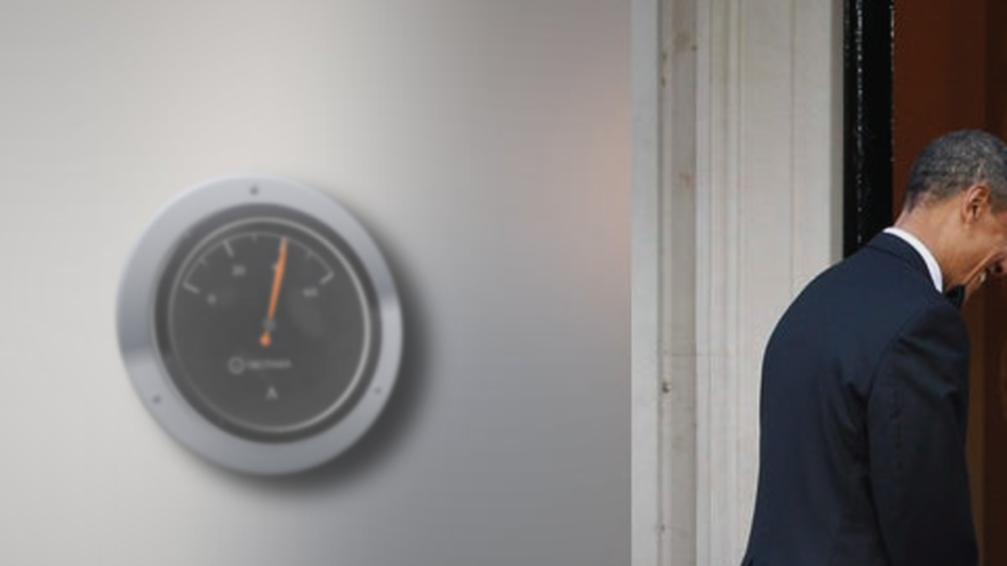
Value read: 40A
